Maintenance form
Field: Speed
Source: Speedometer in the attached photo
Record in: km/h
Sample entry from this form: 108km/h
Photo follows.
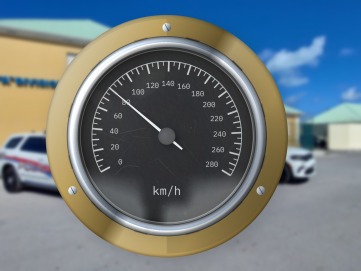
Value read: 80km/h
